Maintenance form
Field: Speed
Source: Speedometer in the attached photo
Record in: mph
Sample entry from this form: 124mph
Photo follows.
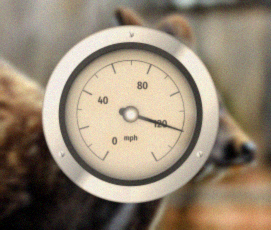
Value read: 120mph
